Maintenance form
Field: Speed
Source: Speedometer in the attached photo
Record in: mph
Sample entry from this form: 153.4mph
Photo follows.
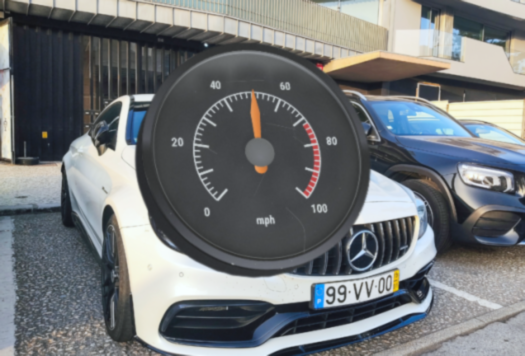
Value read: 50mph
